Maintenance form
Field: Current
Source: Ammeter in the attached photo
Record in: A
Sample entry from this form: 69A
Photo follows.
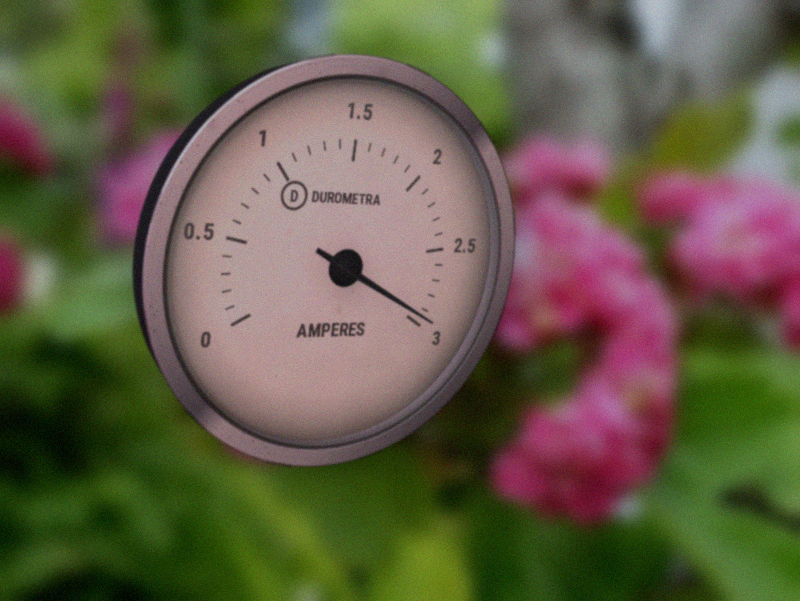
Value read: 2.95A
